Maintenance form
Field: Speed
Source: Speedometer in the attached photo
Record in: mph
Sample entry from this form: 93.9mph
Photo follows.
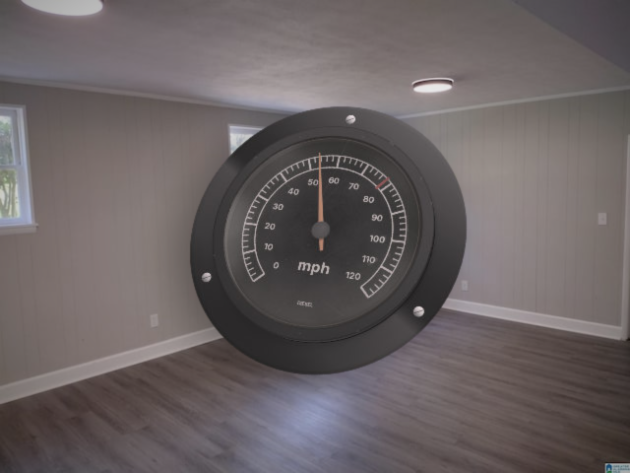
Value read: 54mph
